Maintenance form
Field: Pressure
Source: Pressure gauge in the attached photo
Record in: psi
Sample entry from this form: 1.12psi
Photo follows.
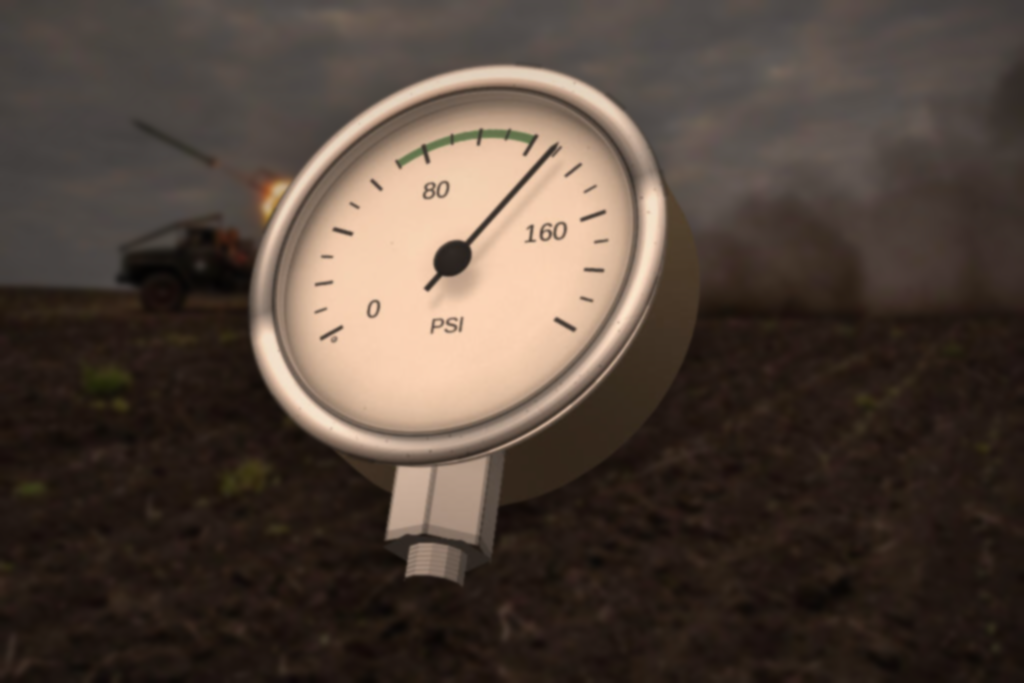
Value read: 130psi
